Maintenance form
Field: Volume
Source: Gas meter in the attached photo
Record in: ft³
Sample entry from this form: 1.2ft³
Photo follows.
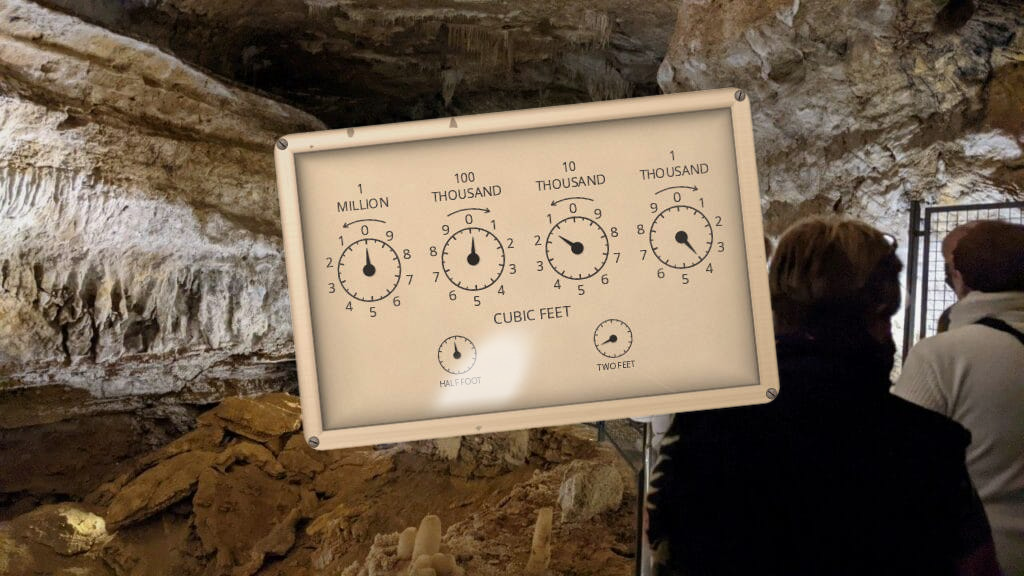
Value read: 1400ft³
